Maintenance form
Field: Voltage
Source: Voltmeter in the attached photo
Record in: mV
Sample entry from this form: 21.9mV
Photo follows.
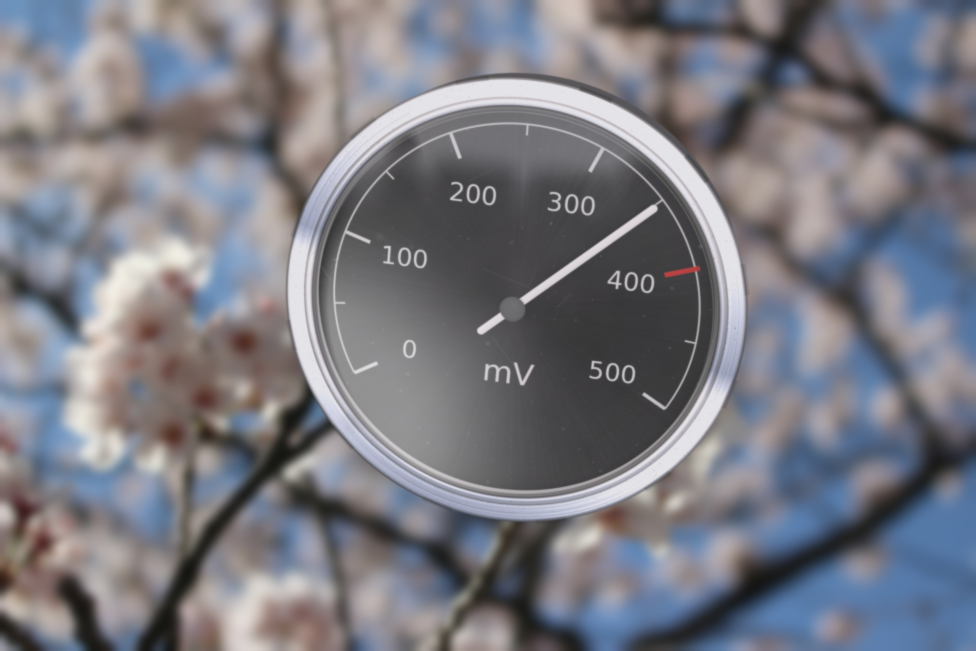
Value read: 350mV
